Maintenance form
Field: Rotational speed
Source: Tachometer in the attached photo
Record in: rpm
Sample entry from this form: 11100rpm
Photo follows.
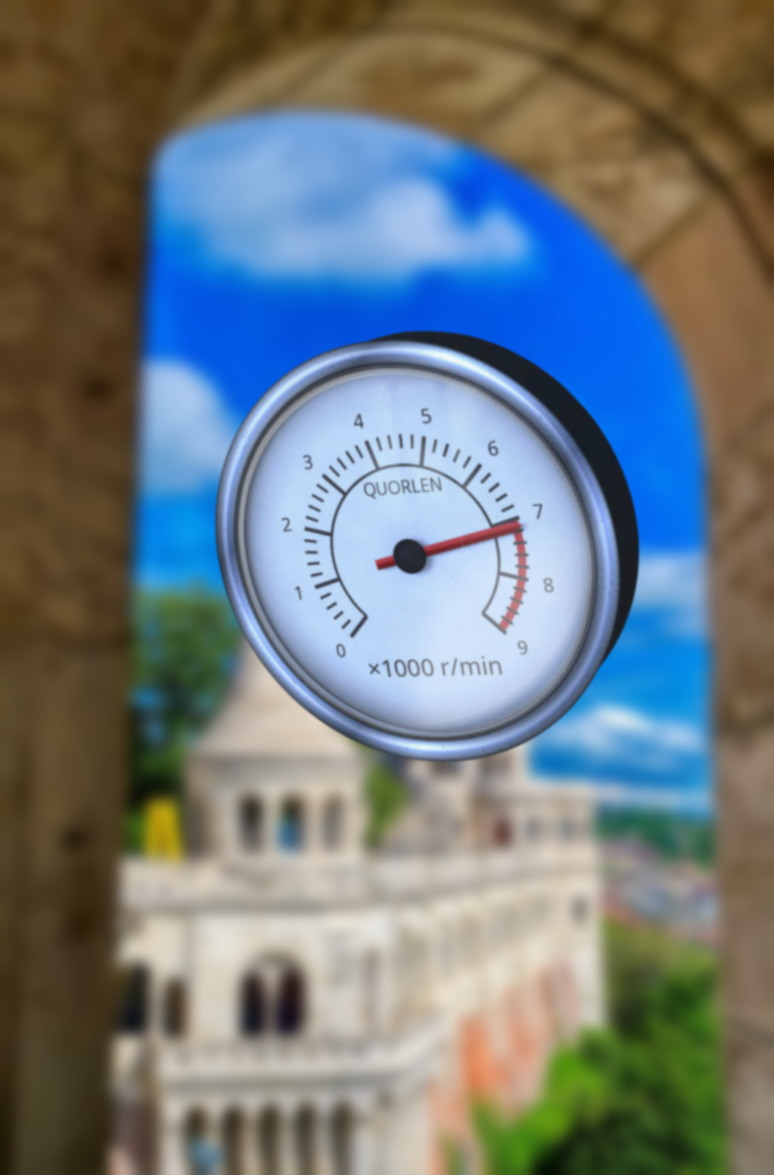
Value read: 7100rpm
